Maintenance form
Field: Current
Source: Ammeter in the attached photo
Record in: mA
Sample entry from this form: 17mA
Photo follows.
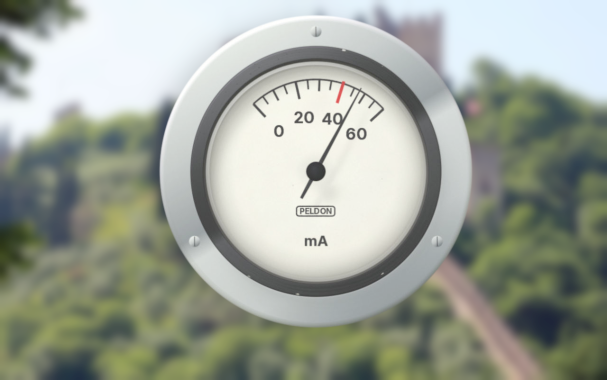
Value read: 47.5mA
